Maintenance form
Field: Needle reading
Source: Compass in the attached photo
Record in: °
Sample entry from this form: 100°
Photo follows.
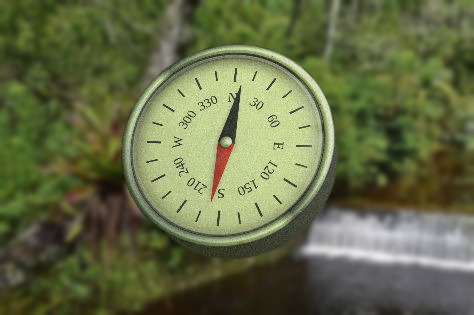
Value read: 187.5°
